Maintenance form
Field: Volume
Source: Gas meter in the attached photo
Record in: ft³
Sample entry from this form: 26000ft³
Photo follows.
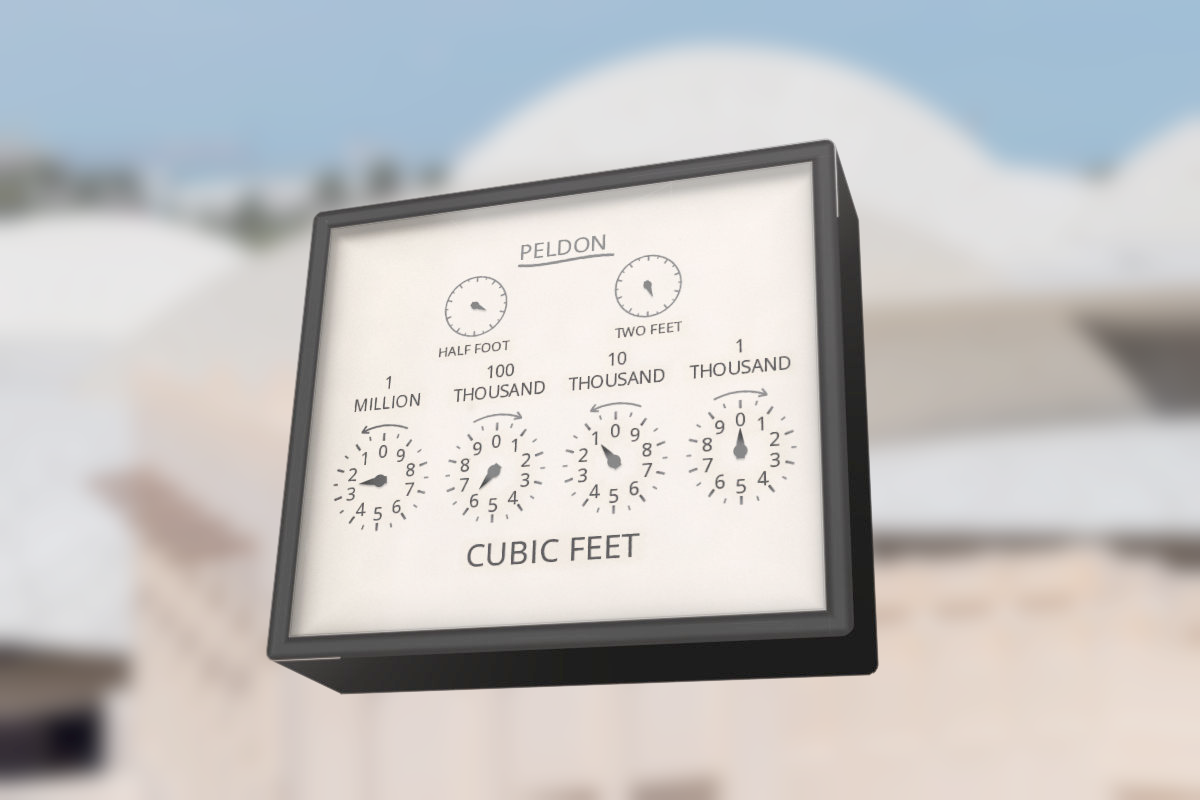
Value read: 261000ft³
